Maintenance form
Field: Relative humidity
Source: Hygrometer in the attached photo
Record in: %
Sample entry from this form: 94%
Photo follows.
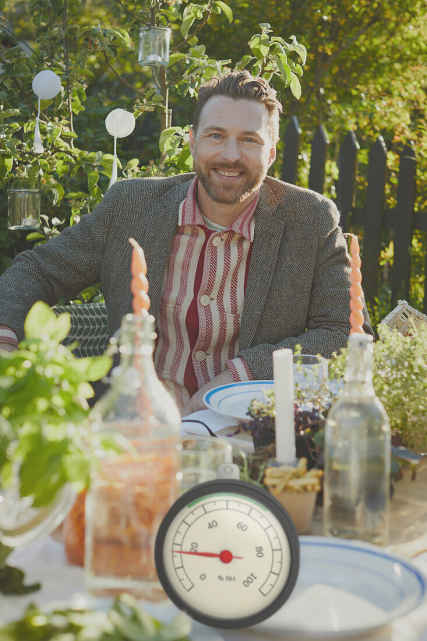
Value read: 17.5%
